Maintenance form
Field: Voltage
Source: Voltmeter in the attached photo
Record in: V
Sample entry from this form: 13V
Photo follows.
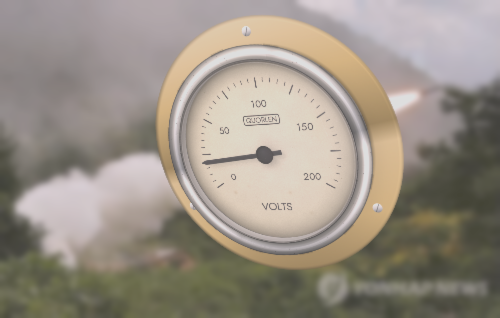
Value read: 20V
